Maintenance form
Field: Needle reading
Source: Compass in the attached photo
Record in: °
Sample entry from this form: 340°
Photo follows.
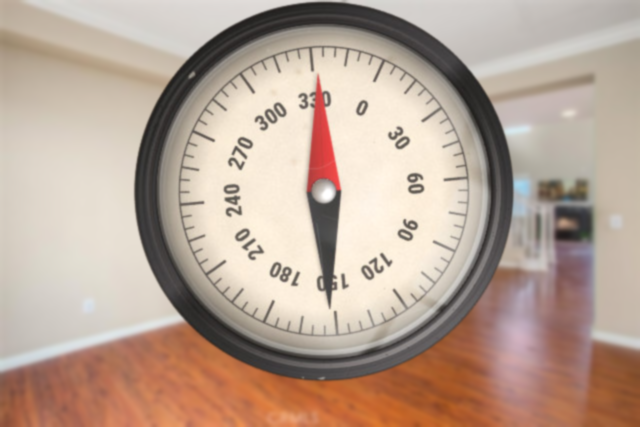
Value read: 332.5°
